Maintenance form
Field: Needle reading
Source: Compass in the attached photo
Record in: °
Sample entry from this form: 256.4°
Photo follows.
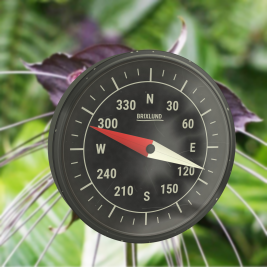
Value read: 290°
